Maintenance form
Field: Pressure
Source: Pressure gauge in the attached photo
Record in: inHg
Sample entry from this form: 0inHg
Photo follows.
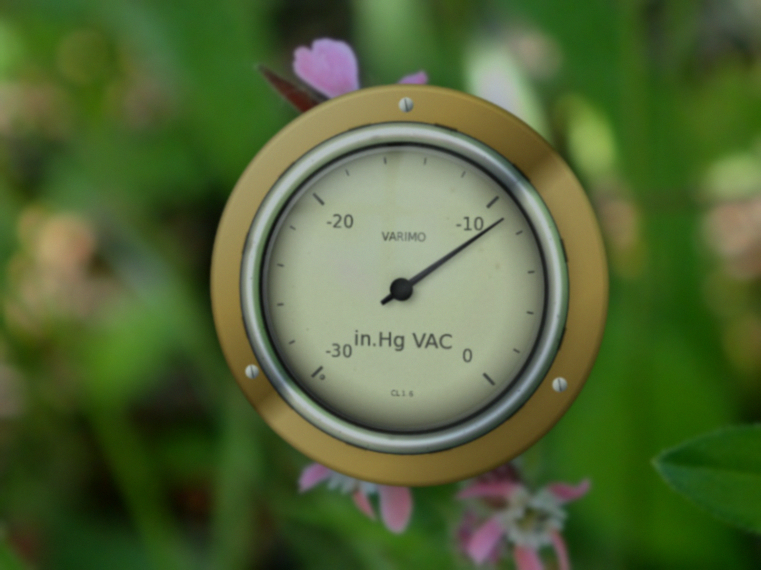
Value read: -9inHg
